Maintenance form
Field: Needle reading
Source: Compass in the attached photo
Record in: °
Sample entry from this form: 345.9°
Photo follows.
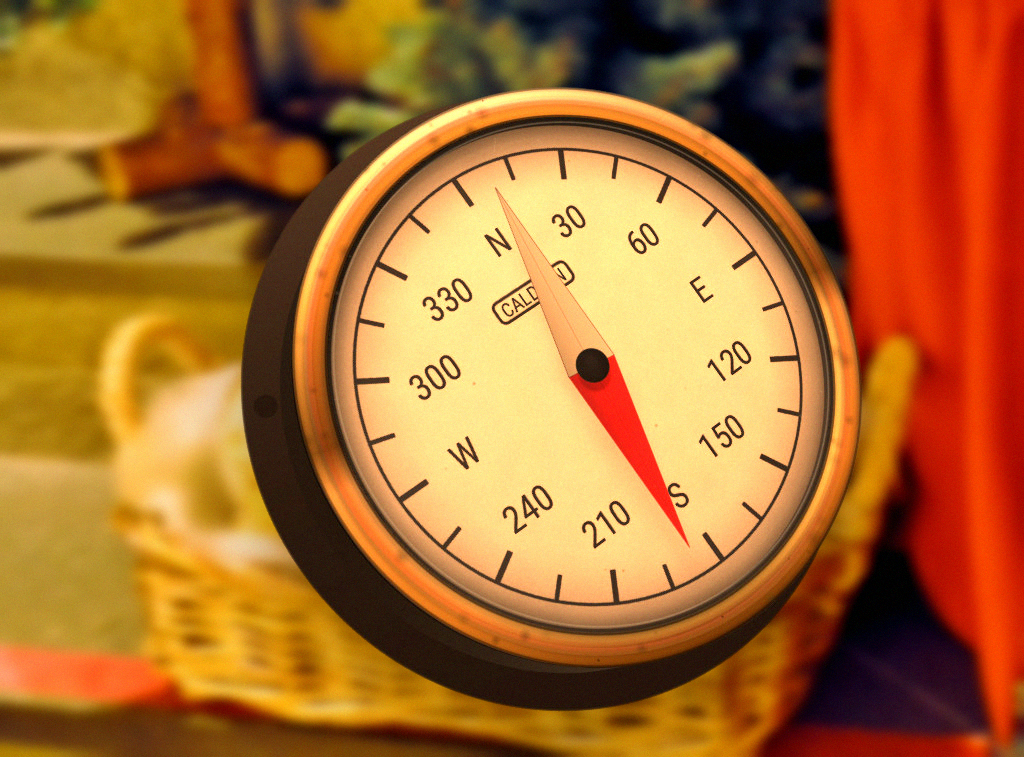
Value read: 187.5°
